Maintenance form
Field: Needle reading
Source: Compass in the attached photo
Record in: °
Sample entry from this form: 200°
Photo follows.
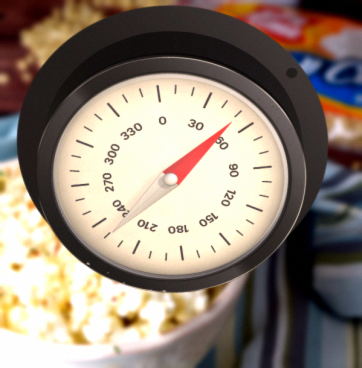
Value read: 50°
